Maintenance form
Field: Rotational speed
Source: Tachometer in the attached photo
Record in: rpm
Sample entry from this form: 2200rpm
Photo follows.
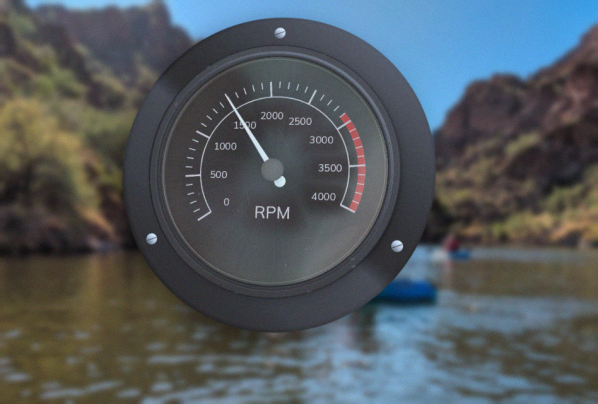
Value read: 1500rpm
